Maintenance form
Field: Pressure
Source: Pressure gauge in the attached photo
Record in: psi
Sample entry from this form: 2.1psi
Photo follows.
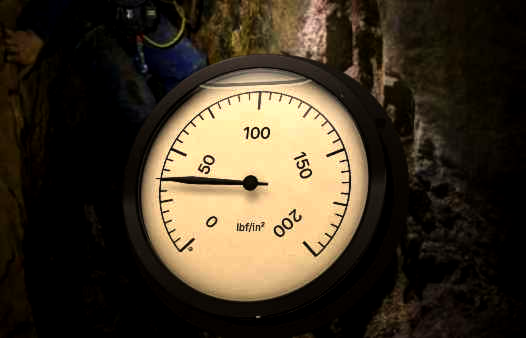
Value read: 35psi
